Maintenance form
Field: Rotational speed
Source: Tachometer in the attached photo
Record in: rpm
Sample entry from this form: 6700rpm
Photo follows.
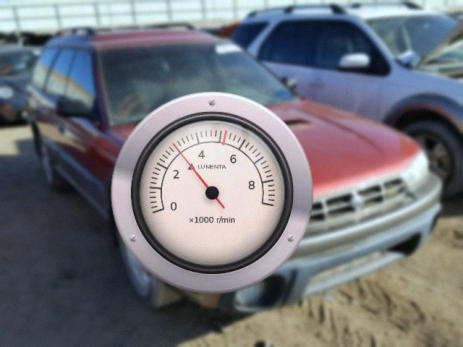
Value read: 3000rpm
